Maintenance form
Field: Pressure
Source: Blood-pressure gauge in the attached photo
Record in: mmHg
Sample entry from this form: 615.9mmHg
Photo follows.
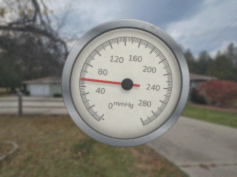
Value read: 60mmHg
